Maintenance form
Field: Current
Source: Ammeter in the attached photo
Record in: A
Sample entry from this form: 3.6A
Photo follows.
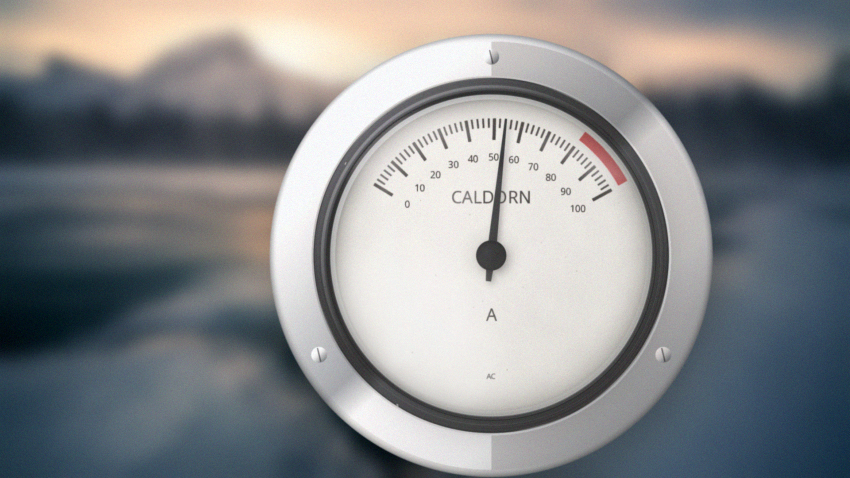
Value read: 54A
